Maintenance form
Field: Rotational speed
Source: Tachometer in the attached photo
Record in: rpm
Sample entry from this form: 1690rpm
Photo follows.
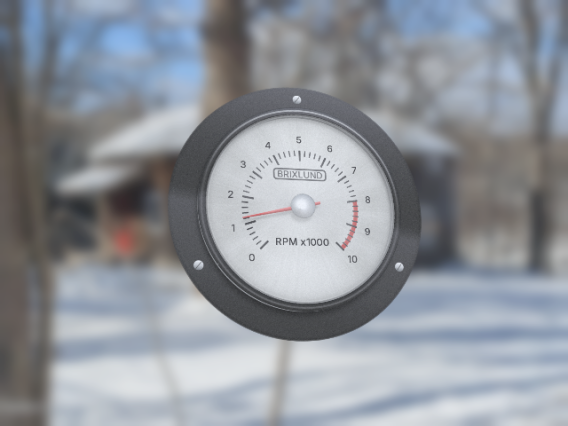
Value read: 1200rpm
